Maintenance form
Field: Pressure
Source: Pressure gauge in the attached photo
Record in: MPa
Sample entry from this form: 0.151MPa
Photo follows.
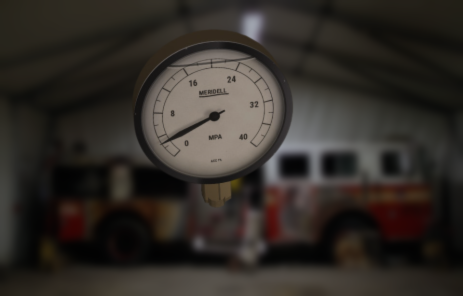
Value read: 3MPa
